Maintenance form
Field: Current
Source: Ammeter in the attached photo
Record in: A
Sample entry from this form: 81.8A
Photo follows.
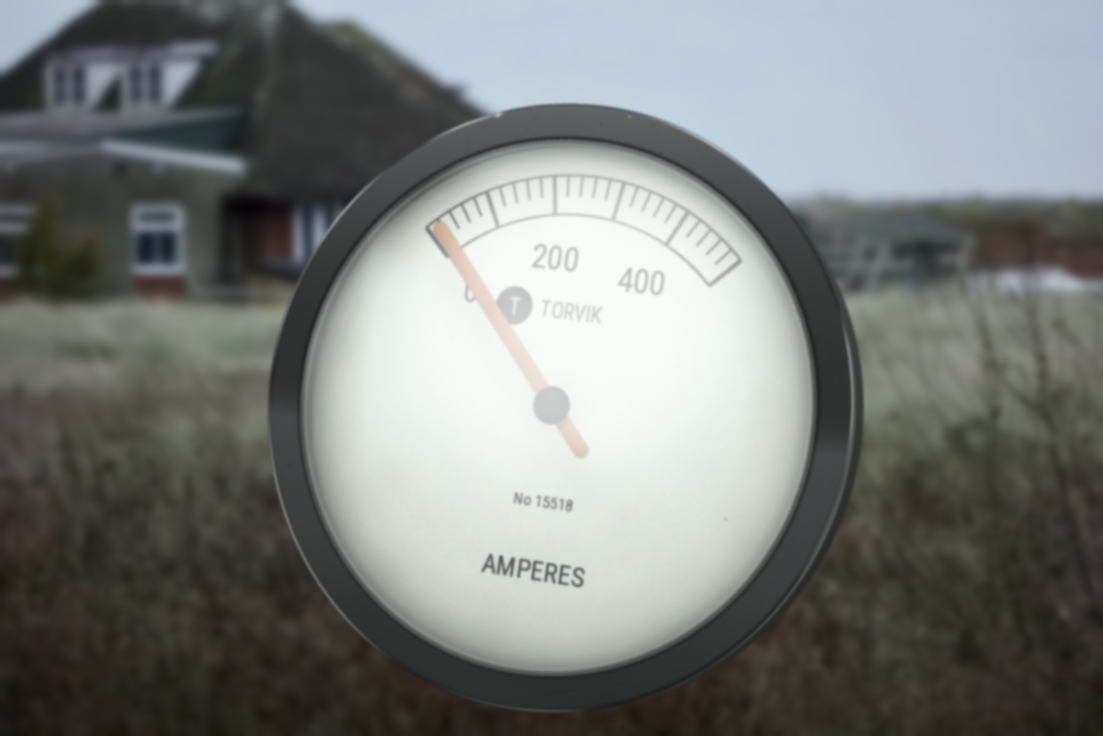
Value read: 20A
